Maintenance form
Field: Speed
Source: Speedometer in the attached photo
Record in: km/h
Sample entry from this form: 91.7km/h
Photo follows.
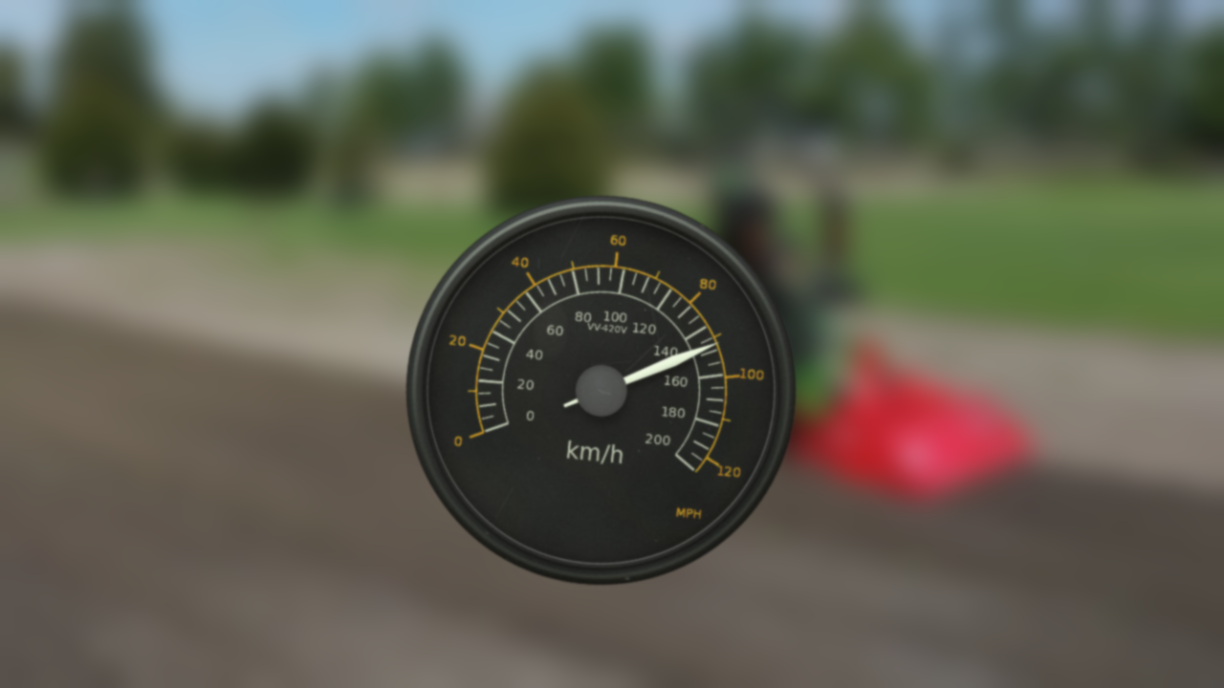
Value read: 147.5km/h
